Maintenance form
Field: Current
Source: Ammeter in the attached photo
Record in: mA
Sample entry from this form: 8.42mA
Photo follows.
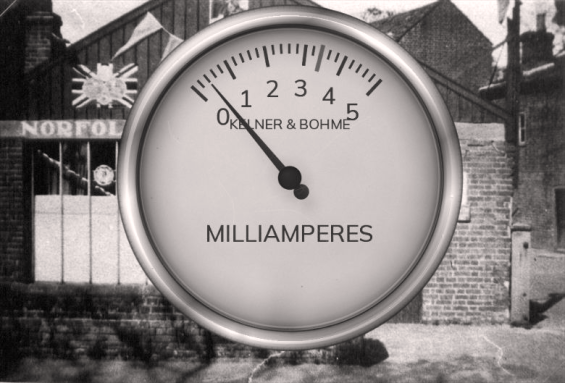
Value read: 0.4mA
